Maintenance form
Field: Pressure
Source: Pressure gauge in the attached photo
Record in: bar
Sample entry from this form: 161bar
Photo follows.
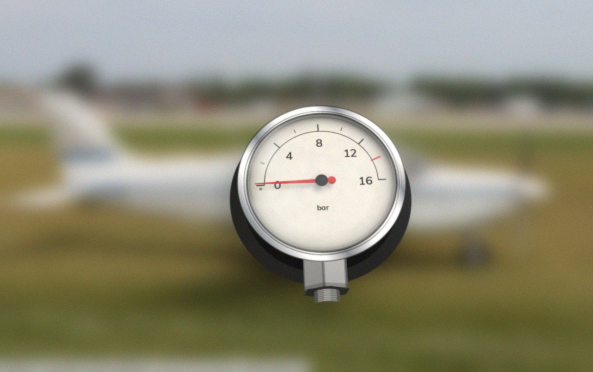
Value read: 0bar
